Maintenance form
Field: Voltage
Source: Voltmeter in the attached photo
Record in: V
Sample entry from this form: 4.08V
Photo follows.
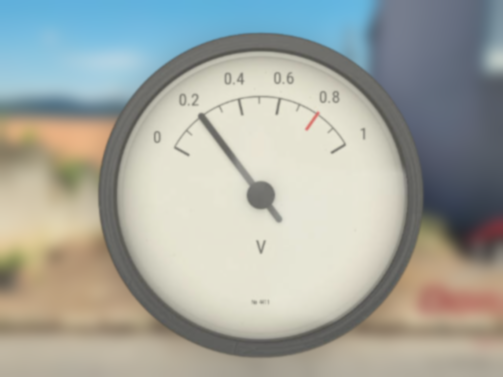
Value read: 0.2V
